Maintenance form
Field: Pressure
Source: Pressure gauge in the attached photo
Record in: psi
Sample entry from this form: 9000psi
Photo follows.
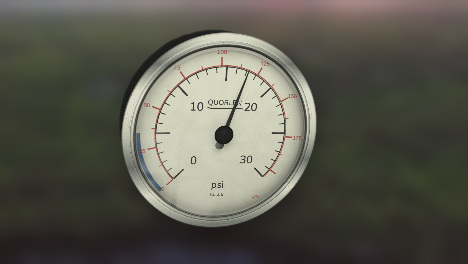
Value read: 17psi
